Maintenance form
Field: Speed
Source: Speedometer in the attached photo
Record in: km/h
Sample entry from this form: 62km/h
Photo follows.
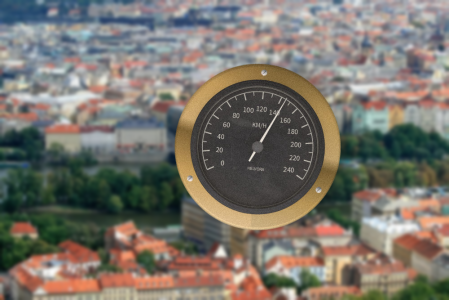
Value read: 145km/h
